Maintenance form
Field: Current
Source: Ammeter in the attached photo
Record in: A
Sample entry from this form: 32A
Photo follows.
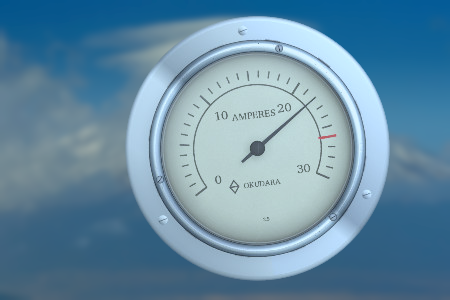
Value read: 22A
